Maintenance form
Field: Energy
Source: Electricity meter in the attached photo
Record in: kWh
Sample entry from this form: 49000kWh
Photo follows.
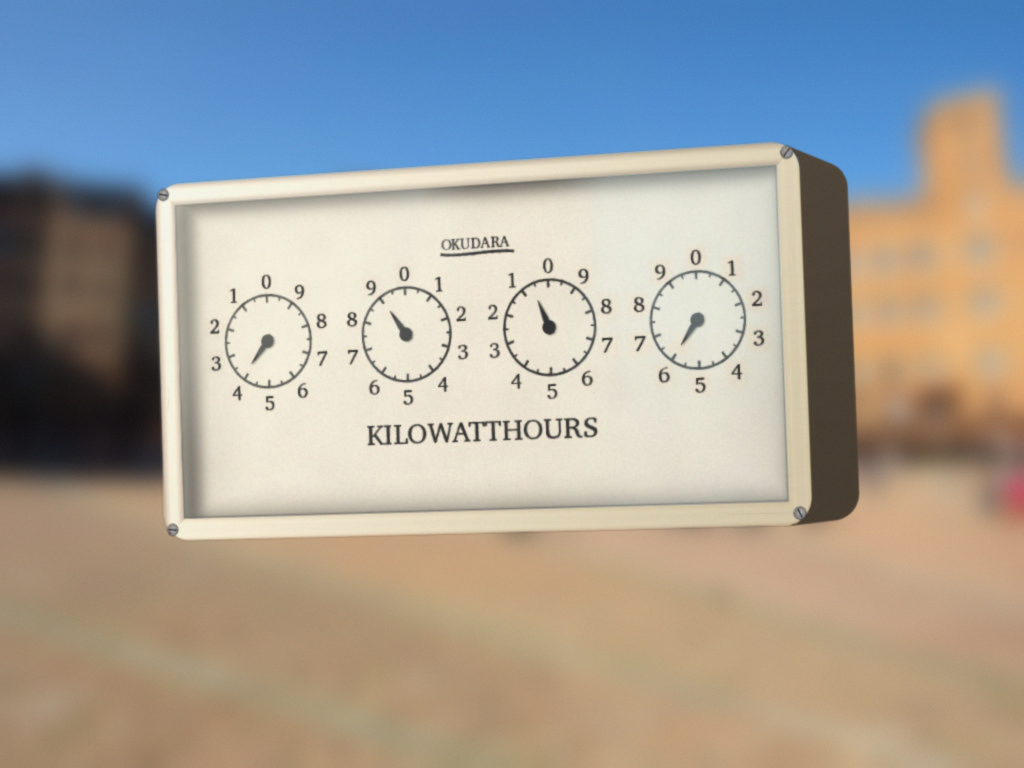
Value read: 3906kWh
